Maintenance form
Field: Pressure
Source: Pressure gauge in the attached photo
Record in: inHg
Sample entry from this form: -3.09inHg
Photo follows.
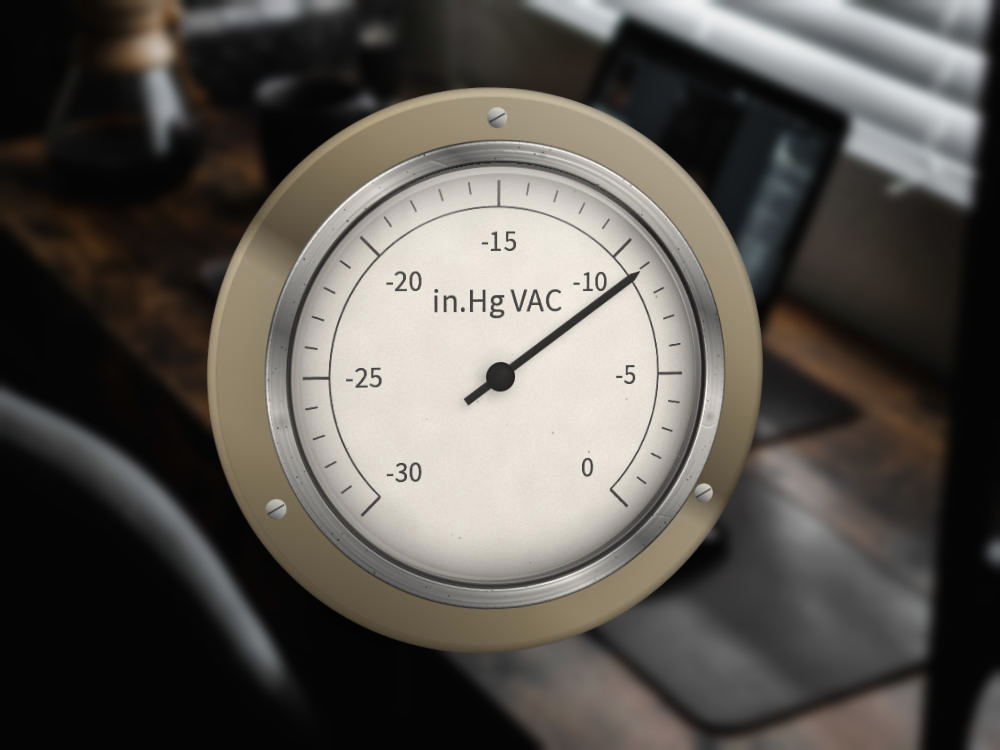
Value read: -9inHg
